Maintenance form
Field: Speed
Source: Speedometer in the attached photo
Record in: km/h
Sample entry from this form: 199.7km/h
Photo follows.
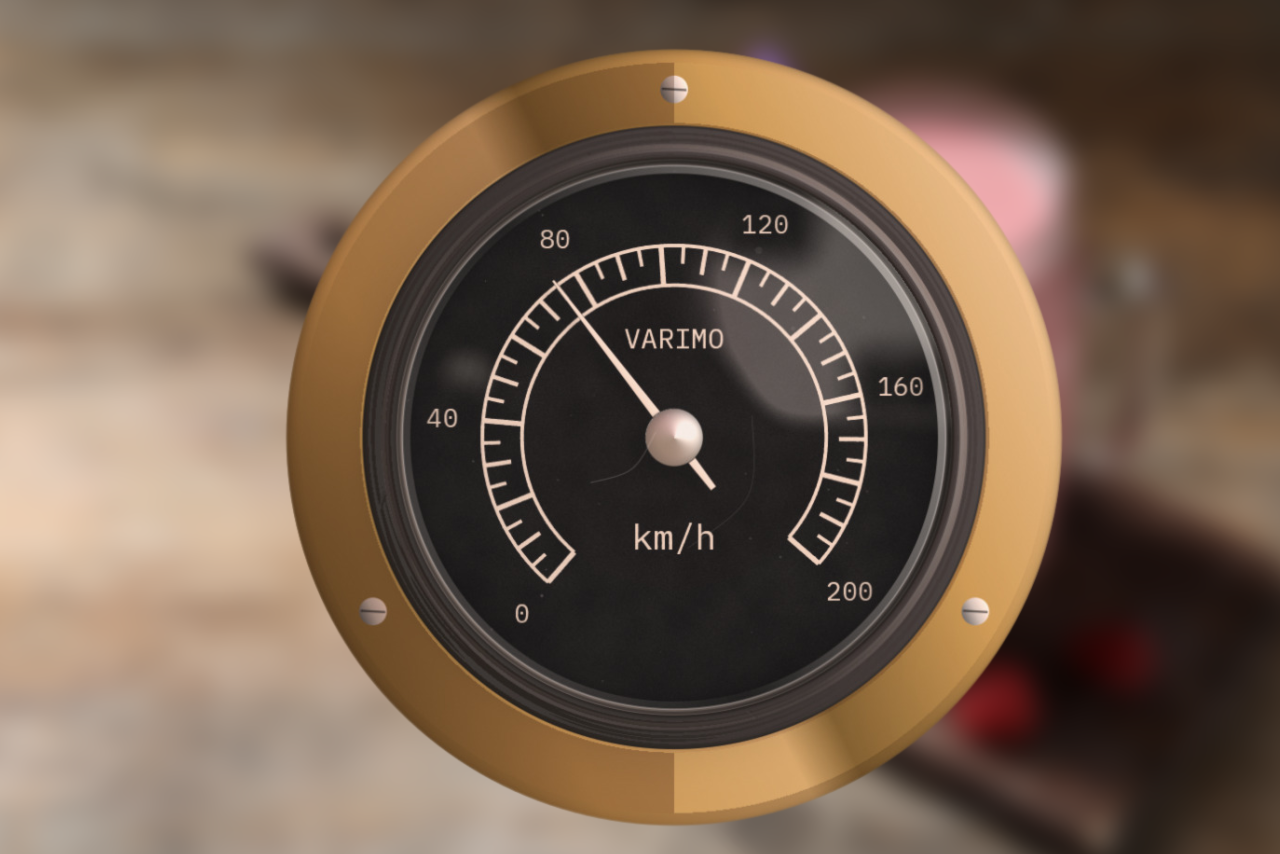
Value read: 75km/h
